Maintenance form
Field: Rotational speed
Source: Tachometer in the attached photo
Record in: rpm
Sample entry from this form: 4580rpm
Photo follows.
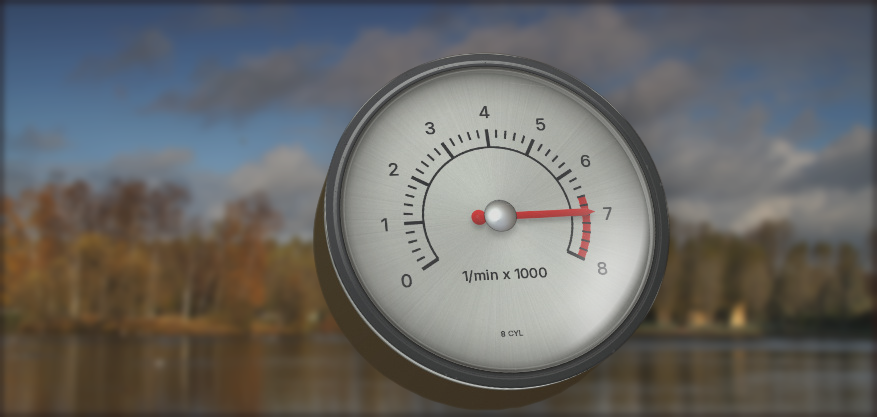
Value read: 7000rpm
